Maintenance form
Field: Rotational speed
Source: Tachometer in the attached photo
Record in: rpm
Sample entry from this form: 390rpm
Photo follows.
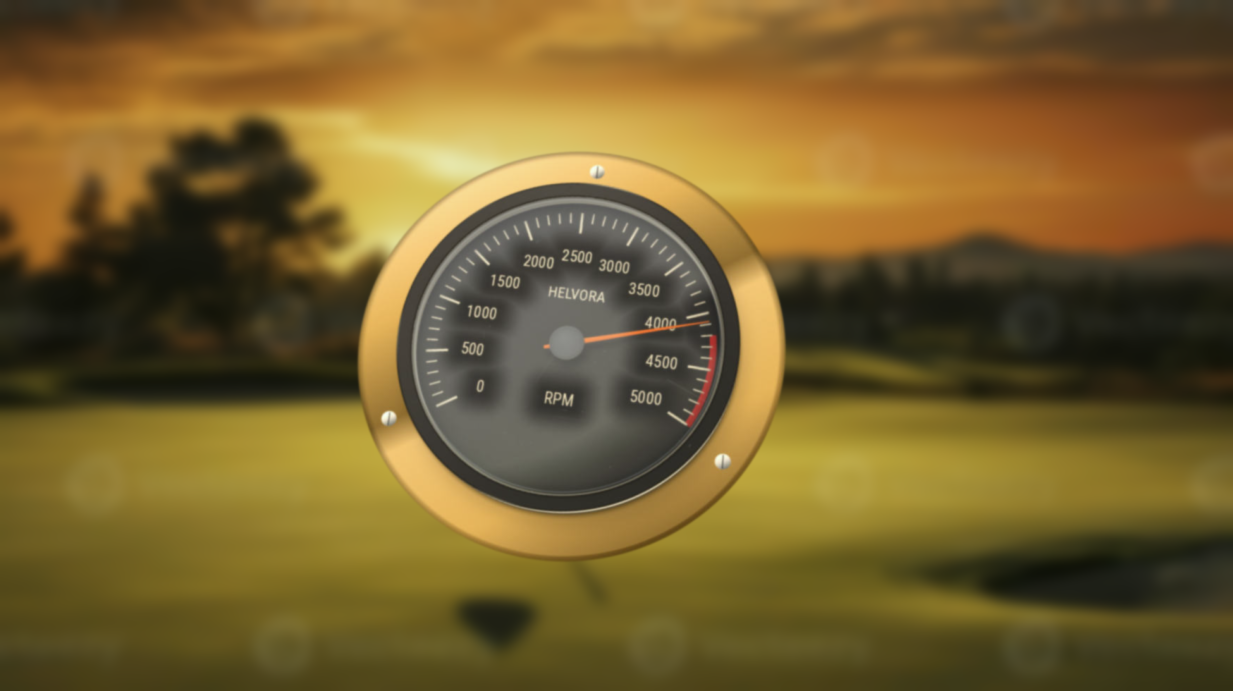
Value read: 4100rpm
